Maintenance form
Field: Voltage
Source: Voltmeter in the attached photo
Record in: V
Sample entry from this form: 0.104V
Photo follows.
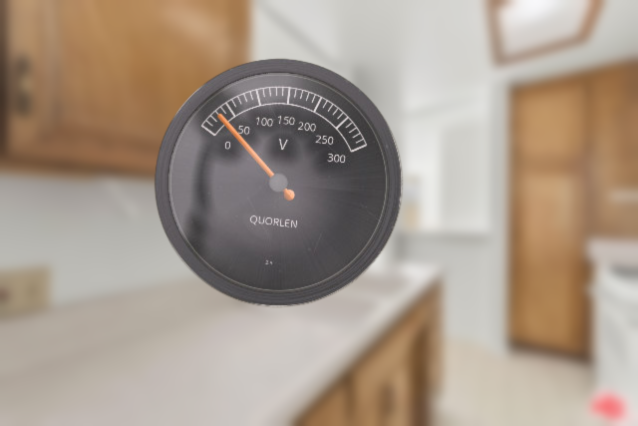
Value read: 30V
